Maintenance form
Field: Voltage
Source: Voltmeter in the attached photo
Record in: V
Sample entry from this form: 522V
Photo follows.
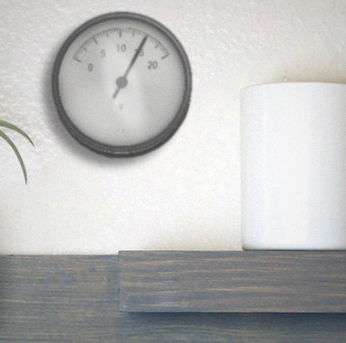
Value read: 15V
